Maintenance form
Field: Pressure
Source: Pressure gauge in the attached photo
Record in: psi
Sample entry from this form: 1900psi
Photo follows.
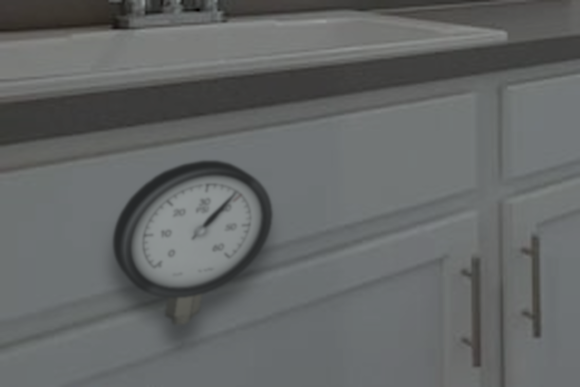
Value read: 38psi
